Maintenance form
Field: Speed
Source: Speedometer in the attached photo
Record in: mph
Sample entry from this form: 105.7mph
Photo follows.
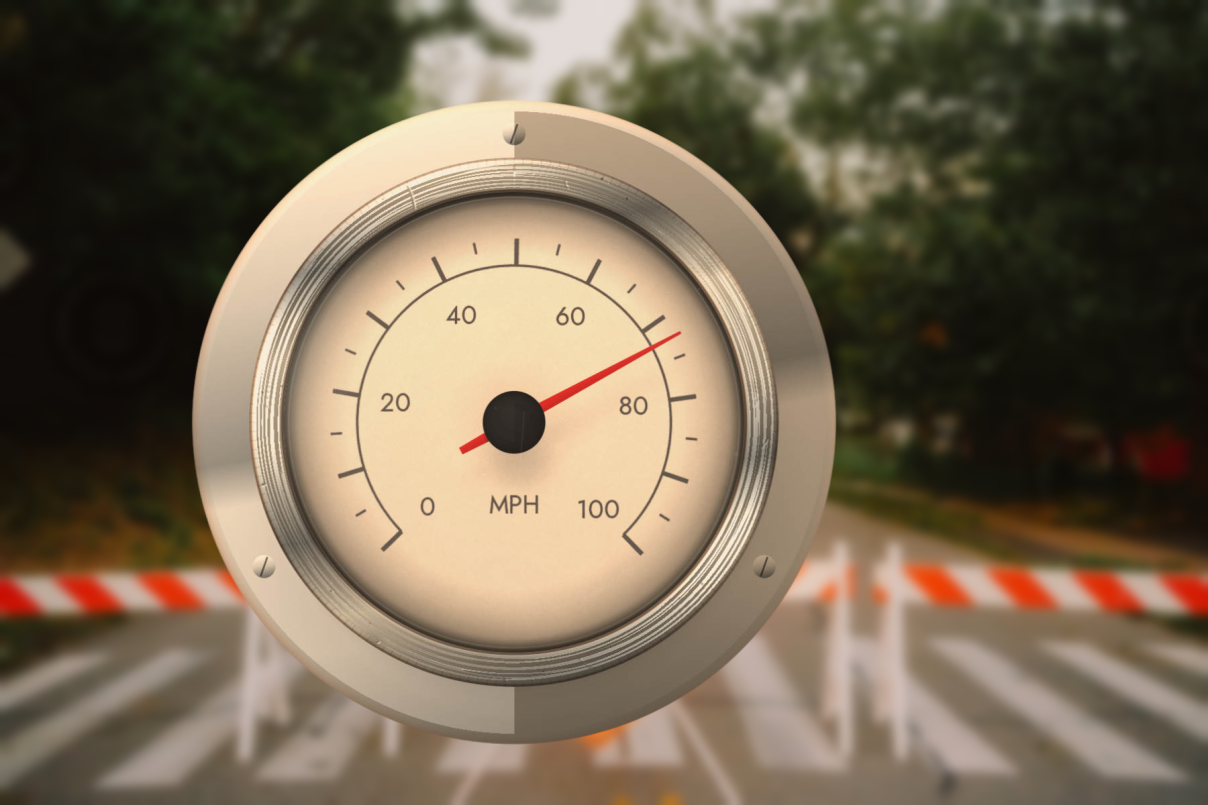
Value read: 72.5mph
